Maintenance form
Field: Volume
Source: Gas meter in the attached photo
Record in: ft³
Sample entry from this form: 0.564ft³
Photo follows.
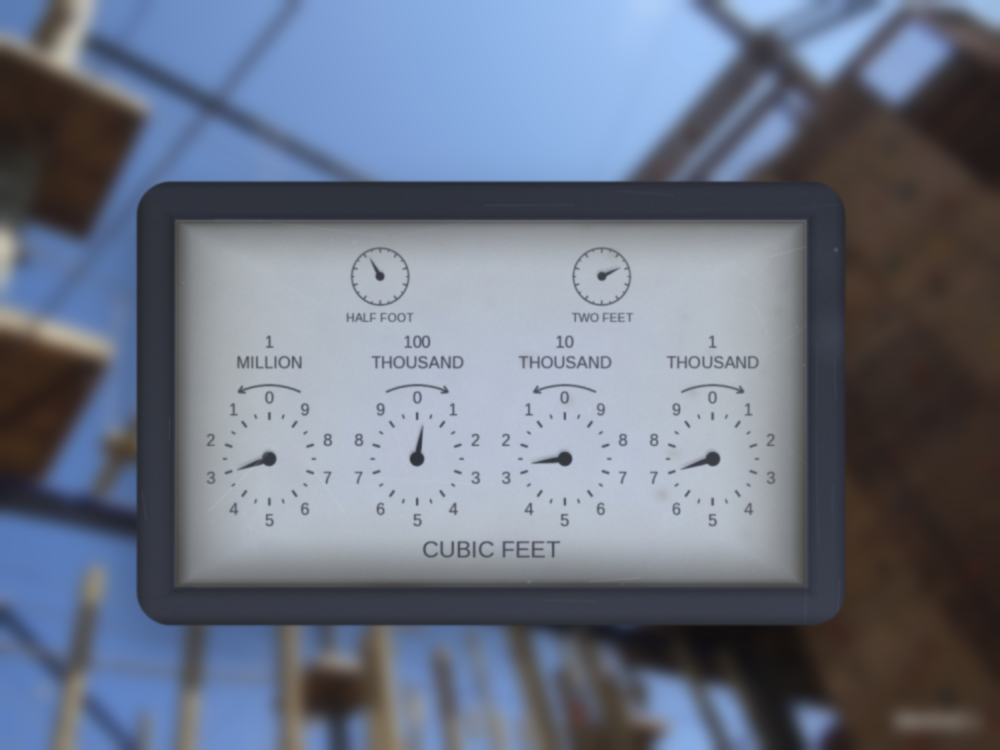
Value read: 302700ft³
